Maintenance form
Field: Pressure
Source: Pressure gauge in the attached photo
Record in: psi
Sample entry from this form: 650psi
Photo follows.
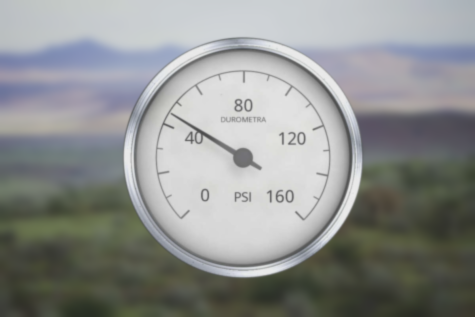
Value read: 45psi
